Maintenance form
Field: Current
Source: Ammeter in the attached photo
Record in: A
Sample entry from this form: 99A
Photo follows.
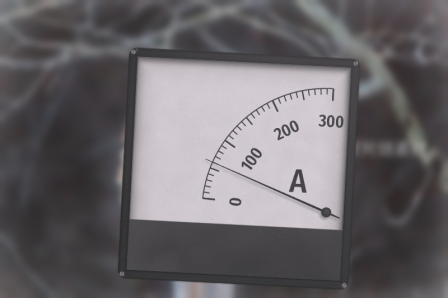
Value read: 60A
